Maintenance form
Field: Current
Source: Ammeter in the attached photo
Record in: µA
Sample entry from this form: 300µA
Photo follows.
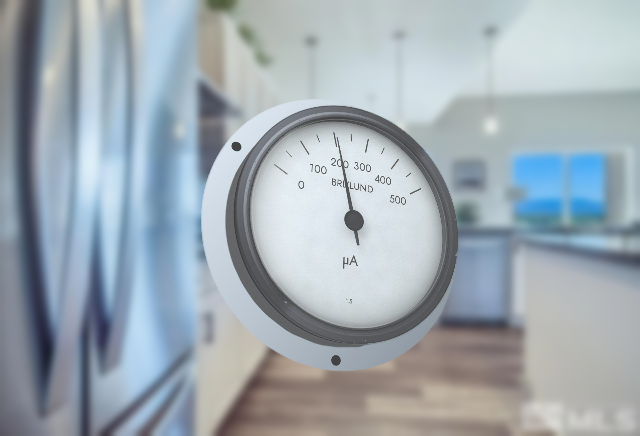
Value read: 200µA
